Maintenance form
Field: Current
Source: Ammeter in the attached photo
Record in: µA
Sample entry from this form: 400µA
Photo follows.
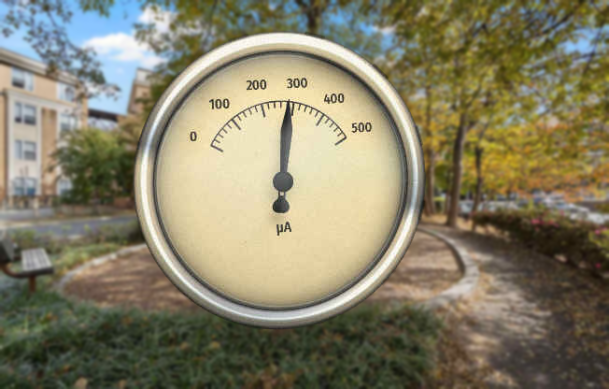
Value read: 280µA
